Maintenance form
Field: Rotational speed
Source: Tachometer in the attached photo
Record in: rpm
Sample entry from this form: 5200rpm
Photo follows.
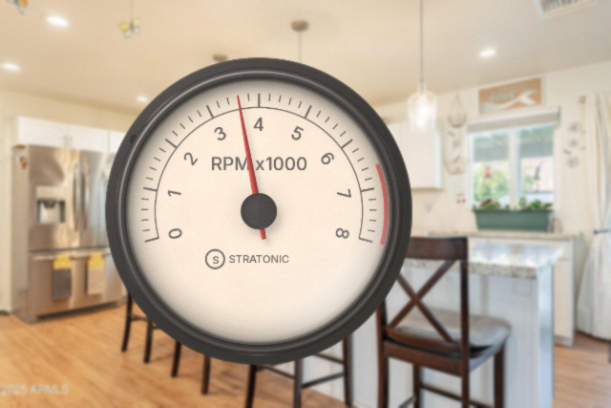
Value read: 3600rpm
